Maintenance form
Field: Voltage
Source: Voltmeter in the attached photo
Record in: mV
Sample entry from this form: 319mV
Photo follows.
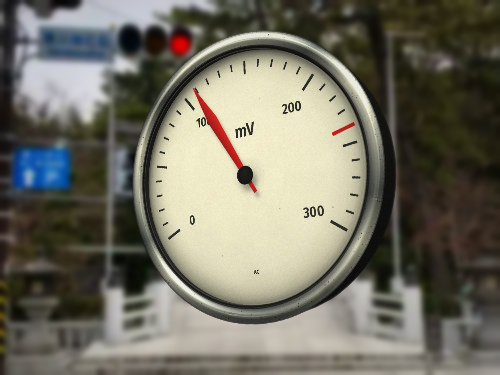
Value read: 110mV
